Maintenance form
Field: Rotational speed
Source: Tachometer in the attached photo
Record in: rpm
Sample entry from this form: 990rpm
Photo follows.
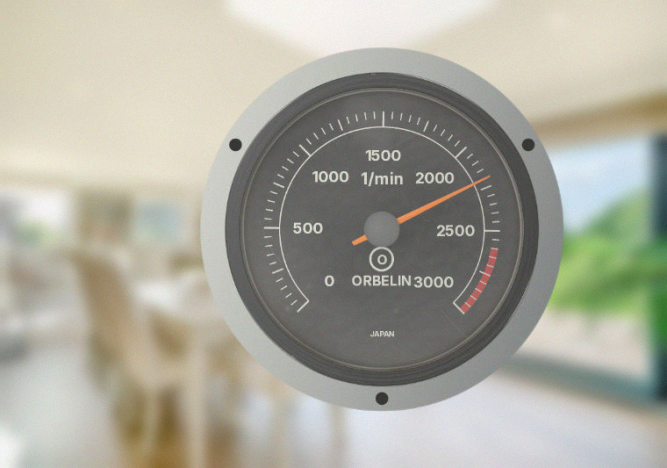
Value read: 2200rpm
